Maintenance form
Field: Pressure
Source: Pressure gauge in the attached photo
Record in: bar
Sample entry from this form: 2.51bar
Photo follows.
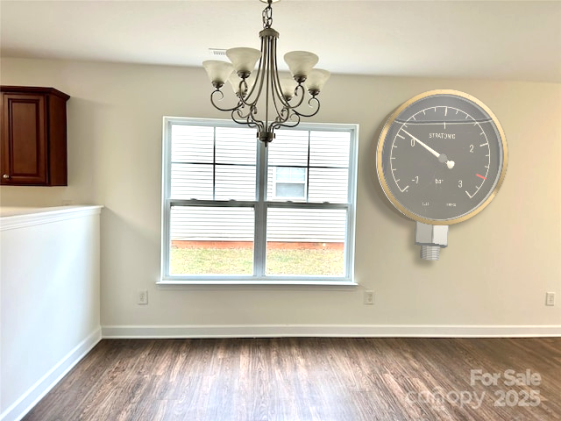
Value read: 0.1bar
